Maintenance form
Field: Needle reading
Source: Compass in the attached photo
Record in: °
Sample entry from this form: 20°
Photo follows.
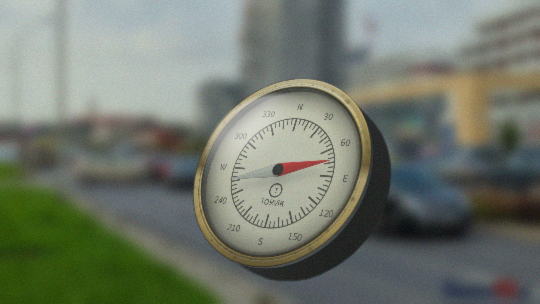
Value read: 75°
